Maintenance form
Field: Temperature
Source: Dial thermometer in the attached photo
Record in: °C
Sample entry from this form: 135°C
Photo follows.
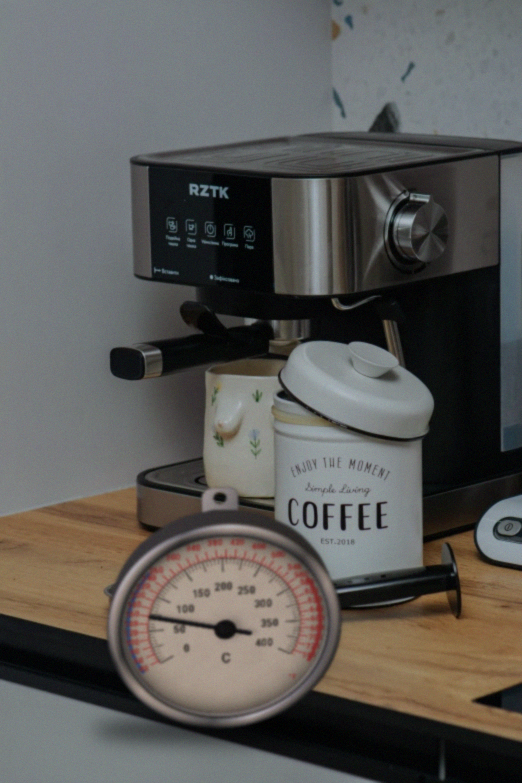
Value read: 75°C
